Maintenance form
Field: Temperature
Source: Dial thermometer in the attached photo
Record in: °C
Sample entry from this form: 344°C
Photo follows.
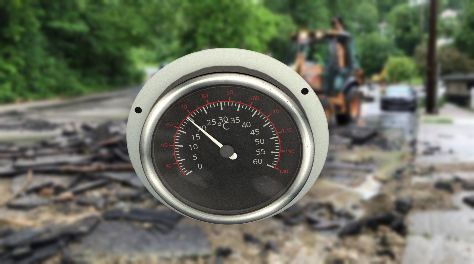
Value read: 20°C
